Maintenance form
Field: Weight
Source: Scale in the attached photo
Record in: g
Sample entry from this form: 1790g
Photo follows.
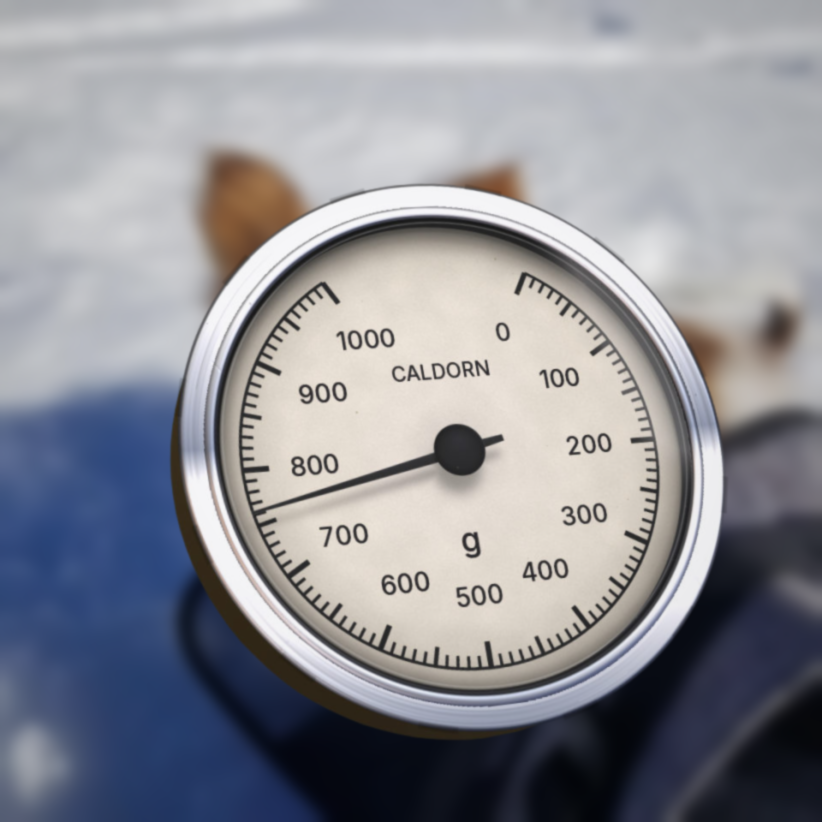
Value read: 760g
